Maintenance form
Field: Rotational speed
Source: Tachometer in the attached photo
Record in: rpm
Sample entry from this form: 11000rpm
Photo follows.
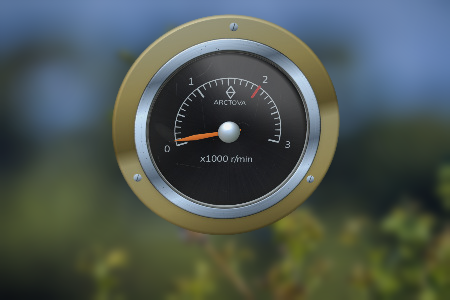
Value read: 100rpm
